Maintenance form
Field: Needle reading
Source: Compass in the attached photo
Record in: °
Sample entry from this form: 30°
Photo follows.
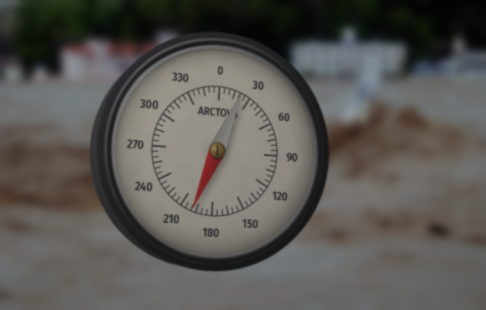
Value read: 200°
